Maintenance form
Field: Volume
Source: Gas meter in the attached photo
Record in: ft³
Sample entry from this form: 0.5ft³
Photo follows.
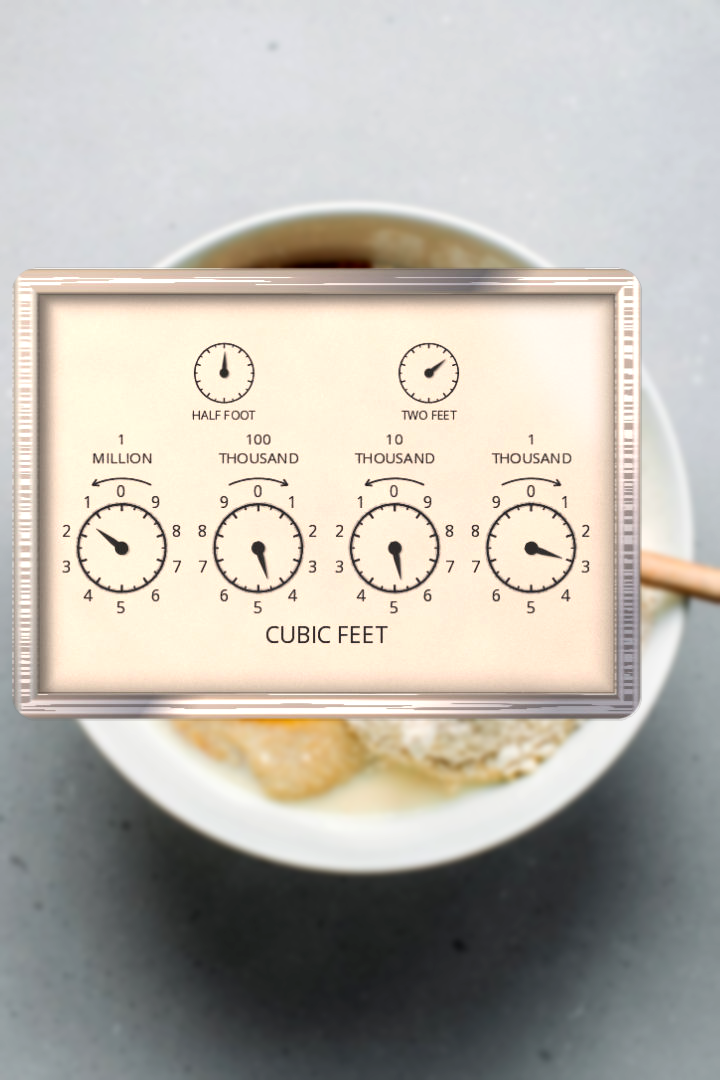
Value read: 145300ft³
